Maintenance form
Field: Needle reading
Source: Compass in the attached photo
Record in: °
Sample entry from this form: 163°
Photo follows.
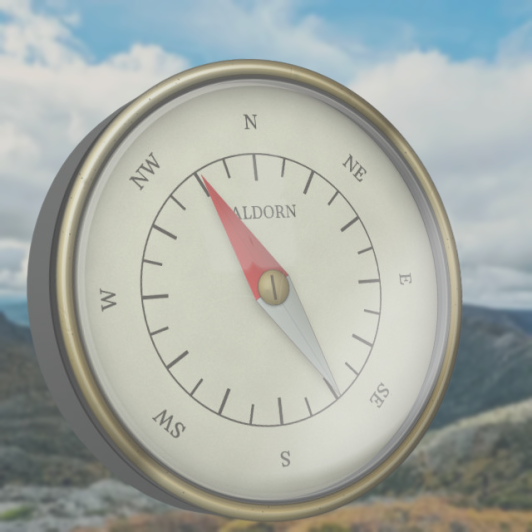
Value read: 330°
